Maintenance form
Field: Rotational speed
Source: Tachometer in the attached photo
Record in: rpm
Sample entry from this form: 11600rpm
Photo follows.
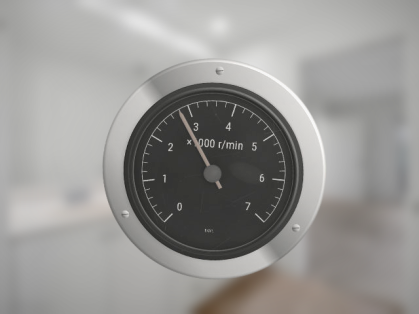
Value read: 2800rpm
